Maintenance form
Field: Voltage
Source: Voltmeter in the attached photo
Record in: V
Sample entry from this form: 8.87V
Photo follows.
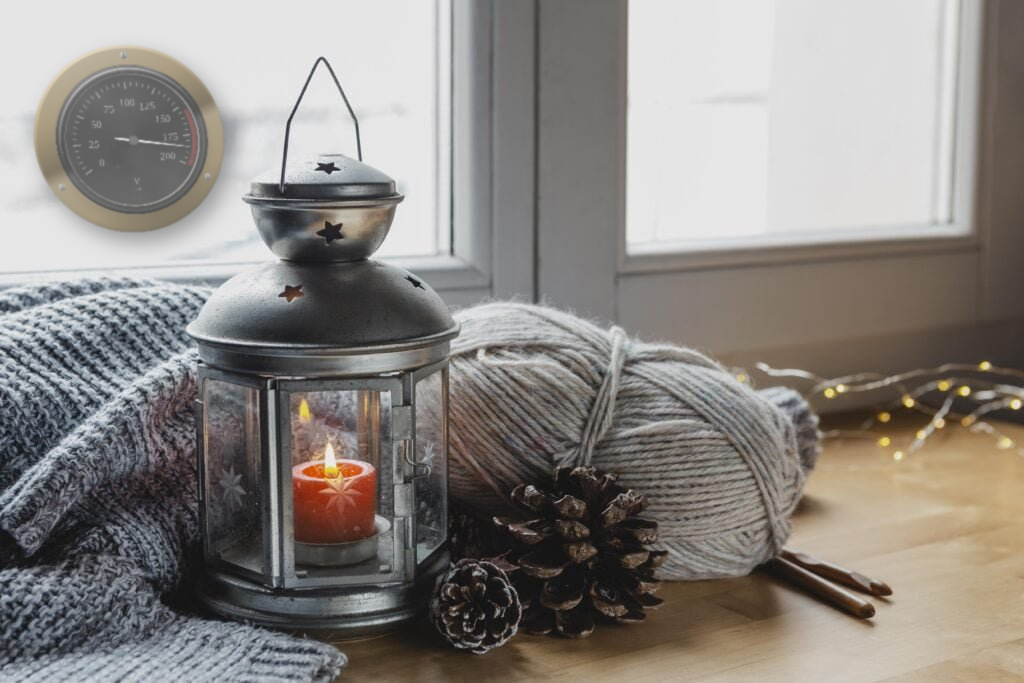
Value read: 185V
